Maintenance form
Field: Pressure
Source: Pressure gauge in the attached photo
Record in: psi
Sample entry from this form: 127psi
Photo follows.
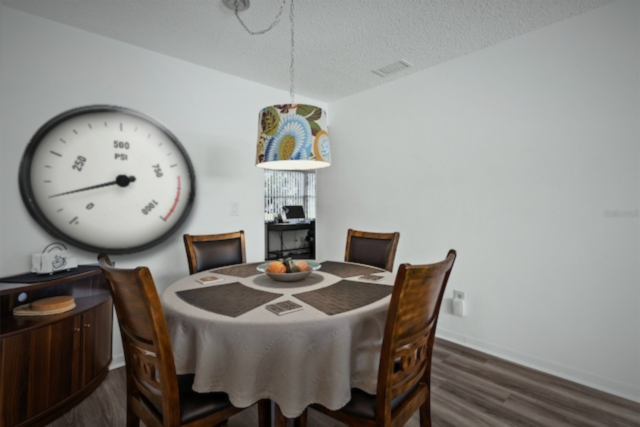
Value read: 100psi
